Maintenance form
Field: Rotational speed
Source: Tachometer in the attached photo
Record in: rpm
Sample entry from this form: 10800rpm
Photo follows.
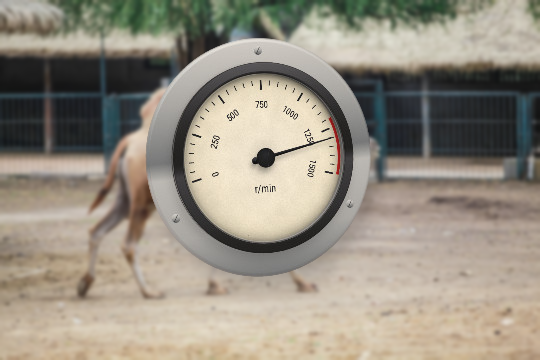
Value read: 1300rpm
